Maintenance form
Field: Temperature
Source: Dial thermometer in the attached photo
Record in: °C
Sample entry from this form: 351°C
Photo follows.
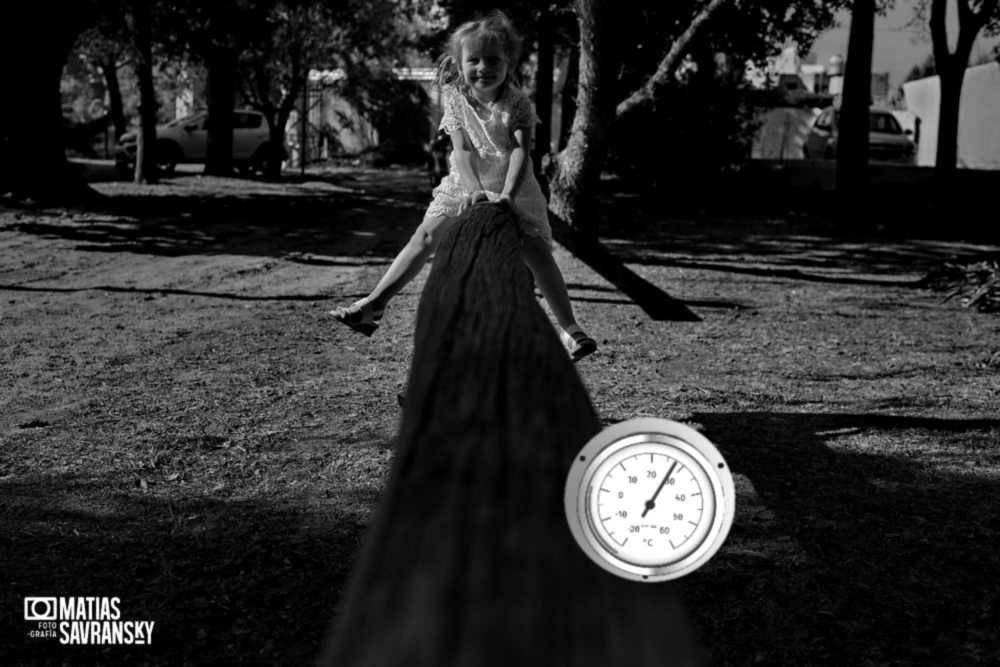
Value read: 27.5°C
